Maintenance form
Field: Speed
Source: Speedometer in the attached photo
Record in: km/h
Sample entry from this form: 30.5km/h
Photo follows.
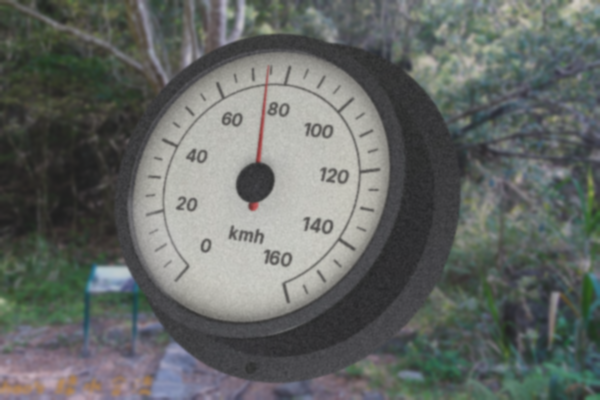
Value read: 75km/h
